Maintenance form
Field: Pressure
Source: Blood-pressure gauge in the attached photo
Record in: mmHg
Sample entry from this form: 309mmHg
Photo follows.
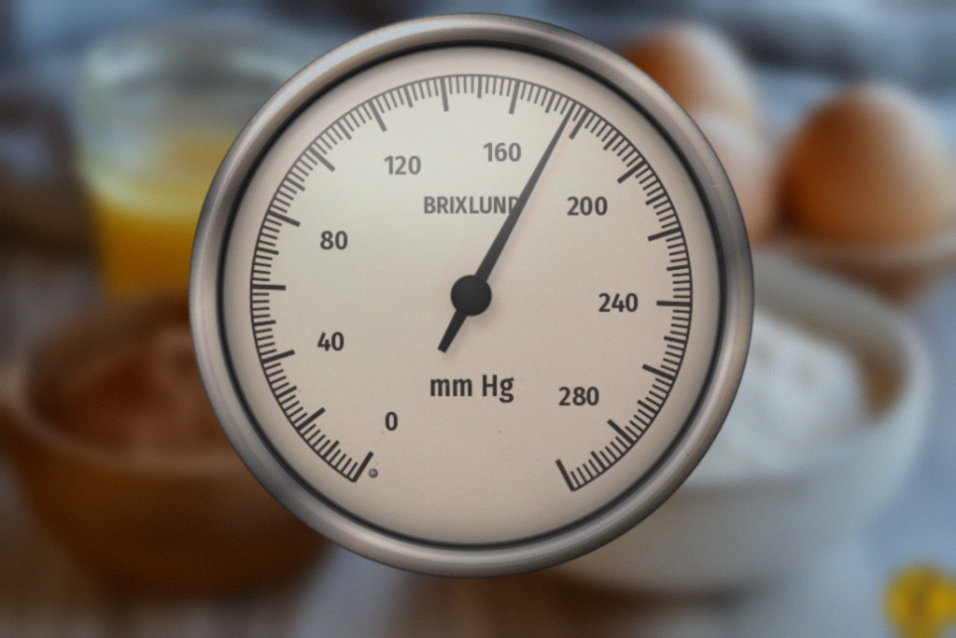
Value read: 176mmHg
